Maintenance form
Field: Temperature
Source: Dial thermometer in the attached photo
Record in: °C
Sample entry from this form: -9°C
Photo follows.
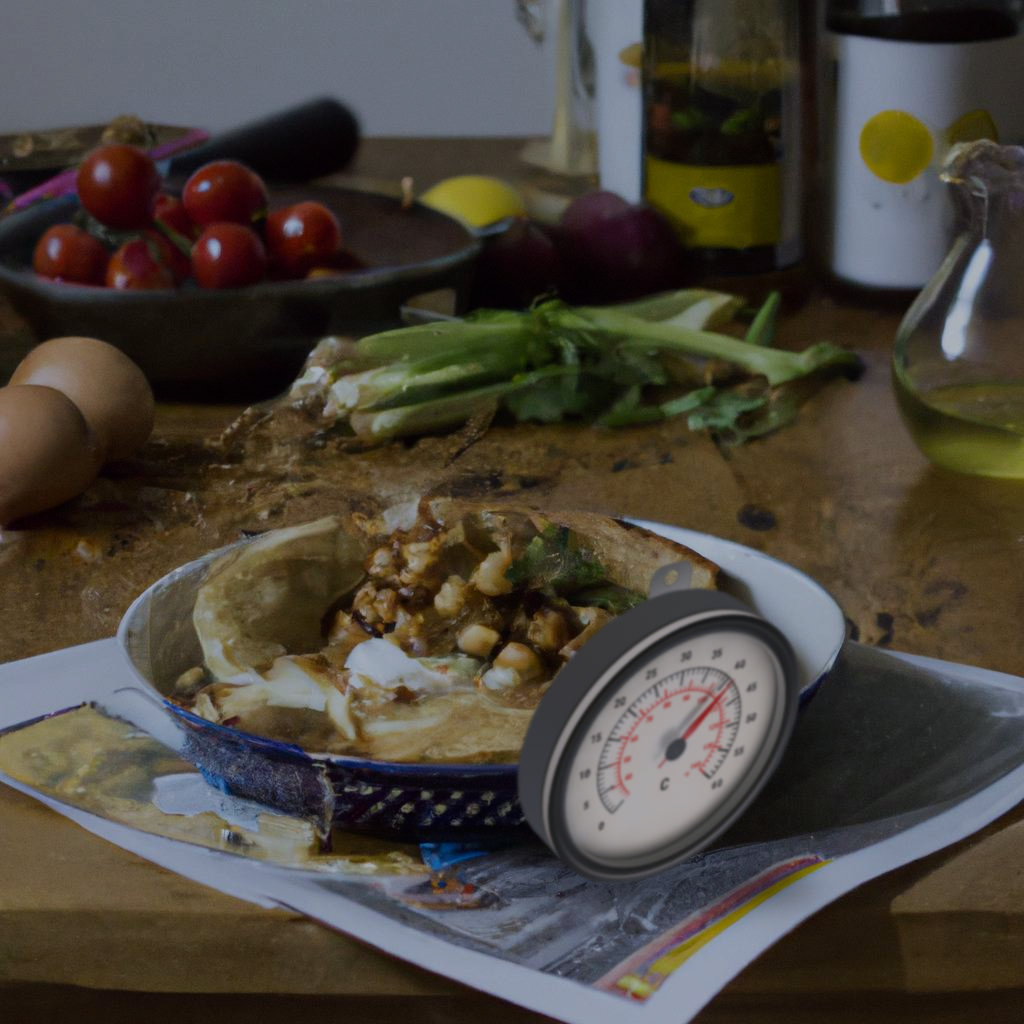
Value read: 40°C
